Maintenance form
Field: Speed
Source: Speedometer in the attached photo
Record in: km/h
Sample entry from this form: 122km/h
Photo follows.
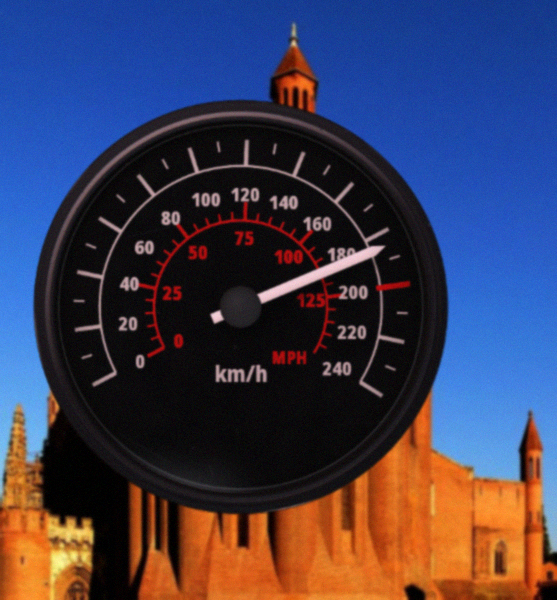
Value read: 185km/h
